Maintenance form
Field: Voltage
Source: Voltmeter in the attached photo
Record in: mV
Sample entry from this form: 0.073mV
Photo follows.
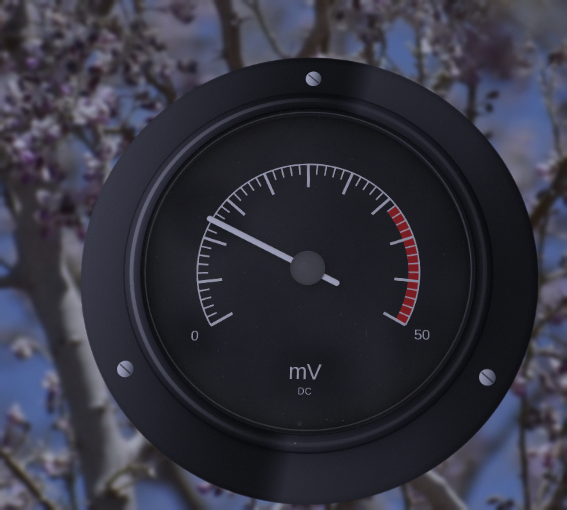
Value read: 12mV
